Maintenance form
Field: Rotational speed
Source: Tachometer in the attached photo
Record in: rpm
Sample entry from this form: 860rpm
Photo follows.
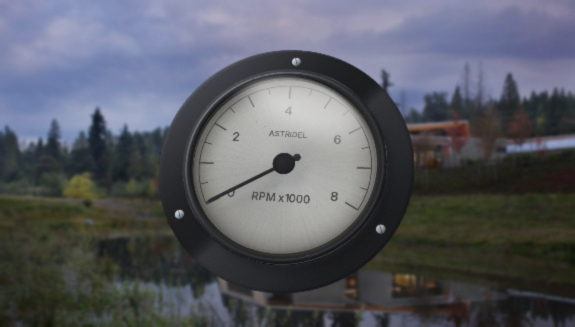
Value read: 0rpm
